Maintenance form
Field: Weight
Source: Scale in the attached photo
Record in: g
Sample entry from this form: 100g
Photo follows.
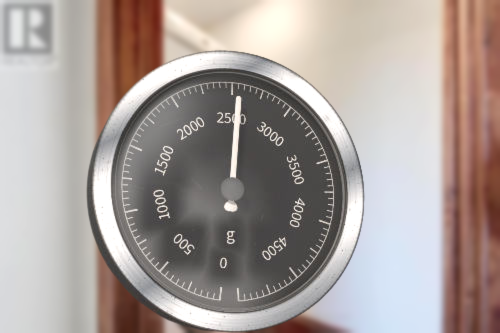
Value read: 2550g
